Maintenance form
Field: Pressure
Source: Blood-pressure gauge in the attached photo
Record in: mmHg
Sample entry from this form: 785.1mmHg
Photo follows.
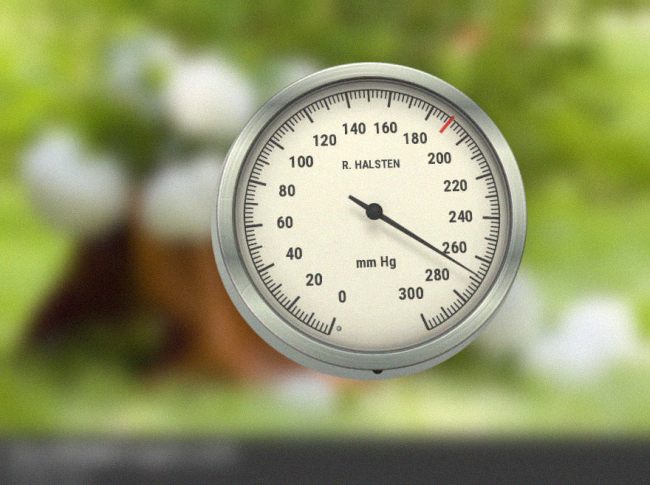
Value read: 268mmHg
